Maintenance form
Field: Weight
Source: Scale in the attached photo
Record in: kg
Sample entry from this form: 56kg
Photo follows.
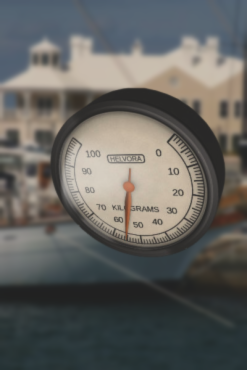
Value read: 55kg
